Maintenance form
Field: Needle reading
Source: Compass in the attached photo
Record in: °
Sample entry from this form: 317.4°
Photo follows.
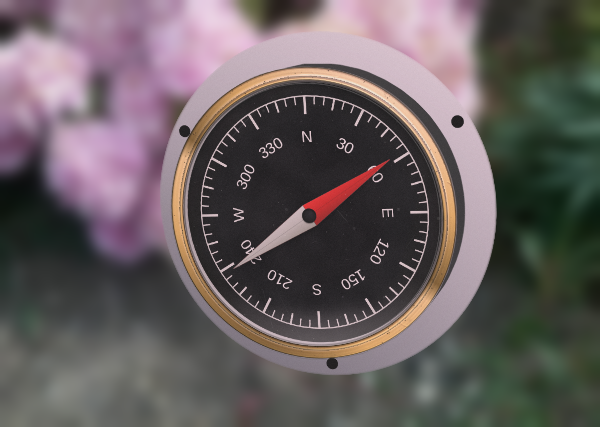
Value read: 57.5°
